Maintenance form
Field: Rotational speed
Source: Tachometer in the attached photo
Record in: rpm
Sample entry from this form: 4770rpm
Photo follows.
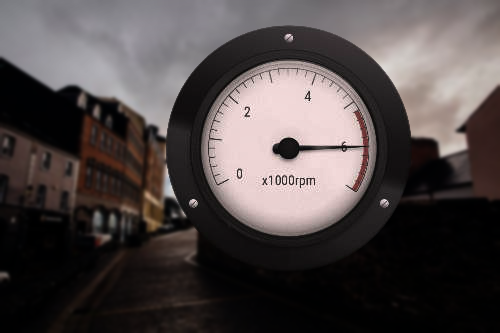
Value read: 6000rpm
